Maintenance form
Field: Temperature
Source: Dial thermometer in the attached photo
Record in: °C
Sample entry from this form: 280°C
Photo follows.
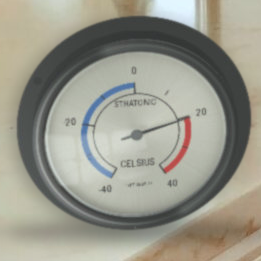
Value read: 20°C
